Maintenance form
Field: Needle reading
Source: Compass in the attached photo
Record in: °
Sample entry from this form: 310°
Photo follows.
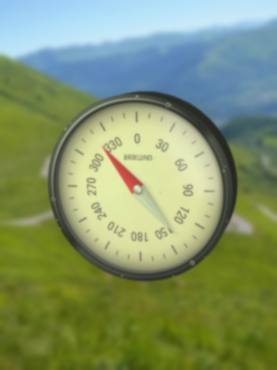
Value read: 320°
